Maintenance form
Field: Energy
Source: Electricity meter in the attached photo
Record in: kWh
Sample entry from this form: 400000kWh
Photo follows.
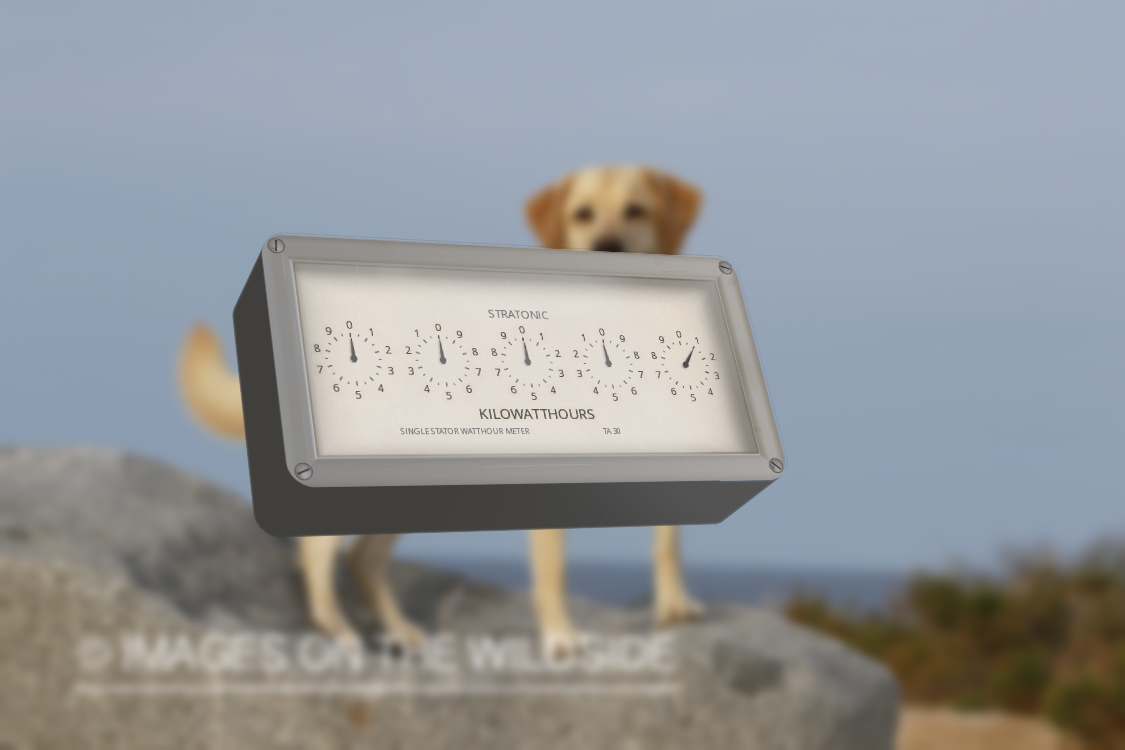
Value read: 1kWh
